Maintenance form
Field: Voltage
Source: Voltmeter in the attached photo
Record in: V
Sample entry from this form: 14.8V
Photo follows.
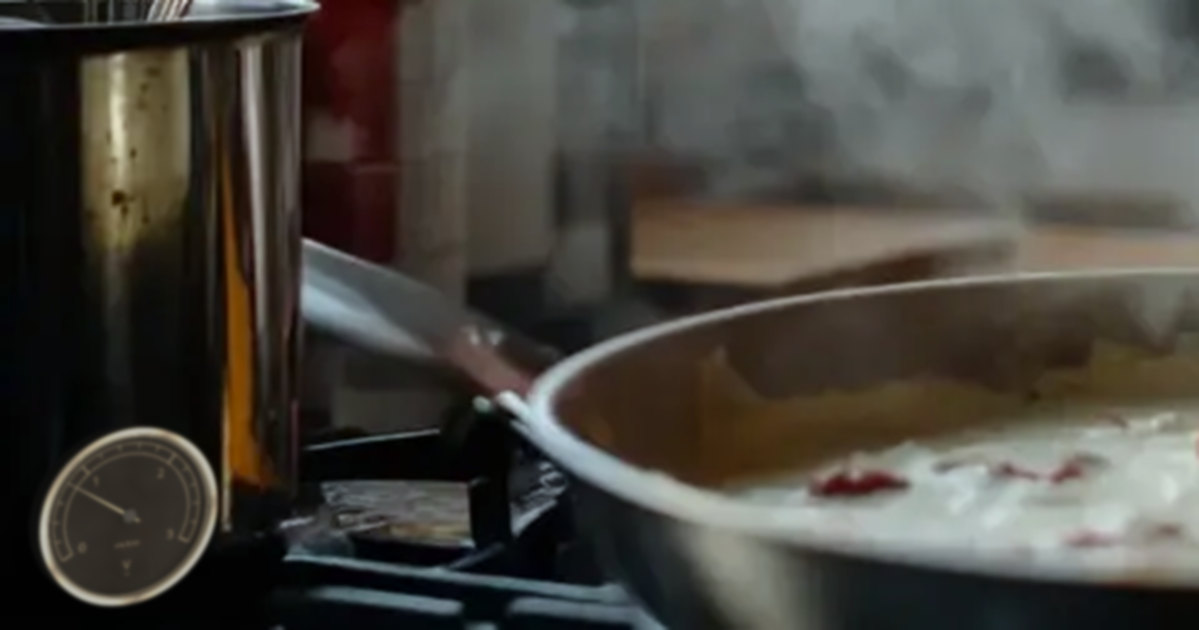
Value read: 0.8V
